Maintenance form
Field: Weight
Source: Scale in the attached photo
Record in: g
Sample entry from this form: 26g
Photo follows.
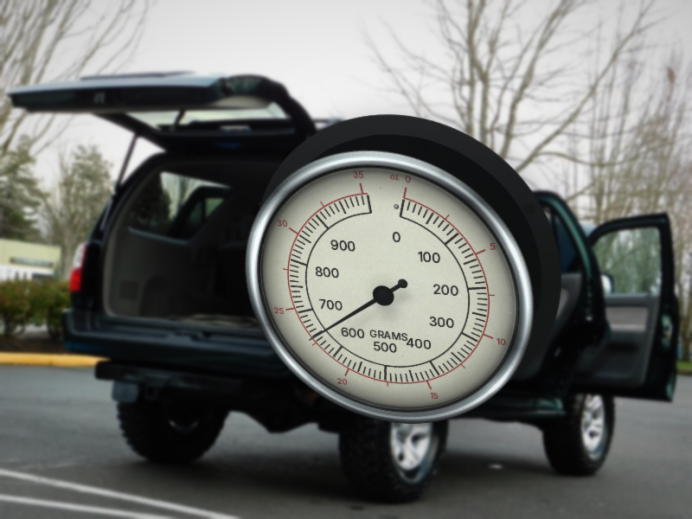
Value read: 650g
